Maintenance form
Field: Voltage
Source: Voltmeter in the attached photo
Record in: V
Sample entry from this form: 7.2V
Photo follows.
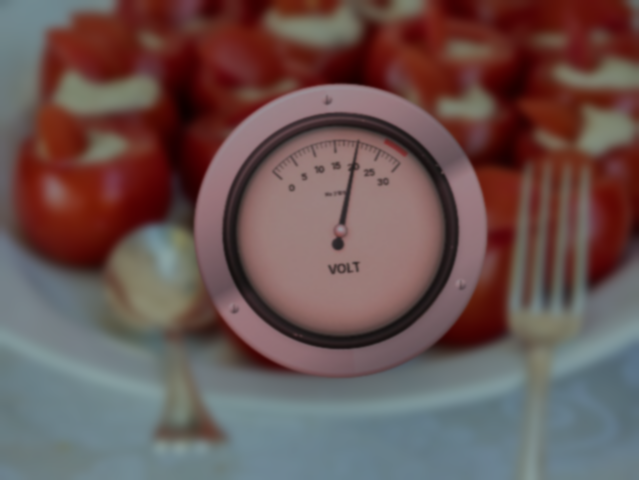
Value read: 20V
